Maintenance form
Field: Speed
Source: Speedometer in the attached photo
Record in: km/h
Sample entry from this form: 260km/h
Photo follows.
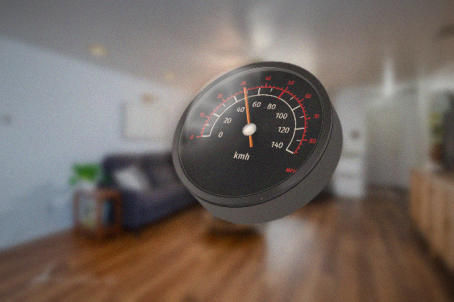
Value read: 50km/h
